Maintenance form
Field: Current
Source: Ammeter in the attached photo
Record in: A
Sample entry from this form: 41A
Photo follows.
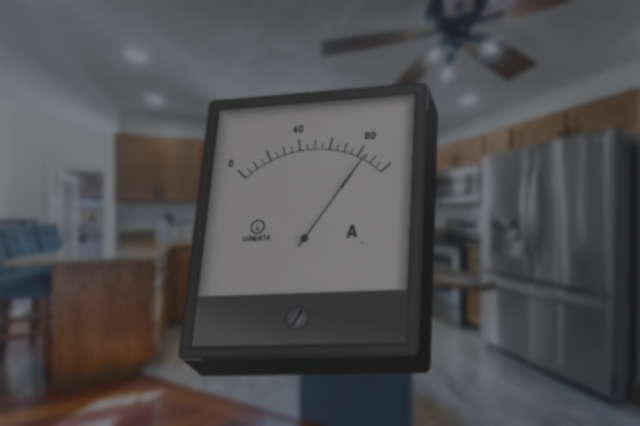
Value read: 85A
